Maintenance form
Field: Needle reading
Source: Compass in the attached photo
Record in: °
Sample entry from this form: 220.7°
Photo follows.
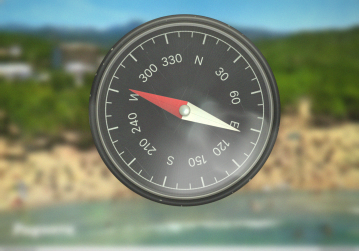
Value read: 275°
